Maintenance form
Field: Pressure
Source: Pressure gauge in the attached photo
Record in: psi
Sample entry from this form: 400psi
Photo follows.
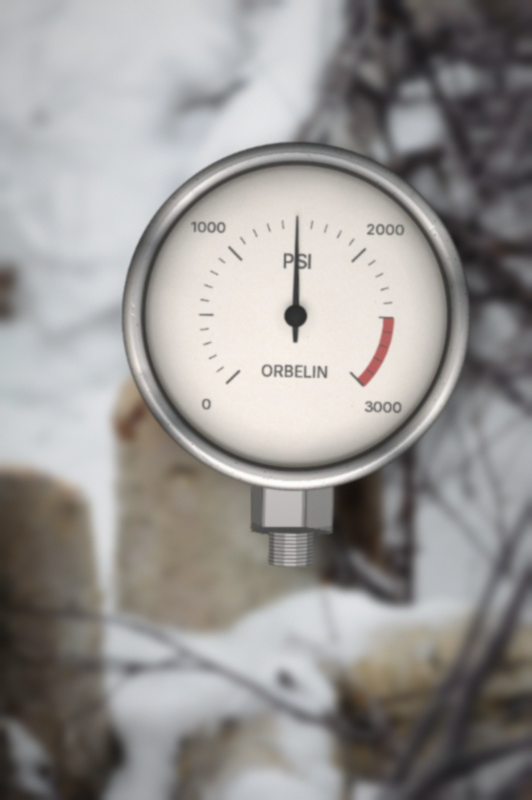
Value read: 1500psi
